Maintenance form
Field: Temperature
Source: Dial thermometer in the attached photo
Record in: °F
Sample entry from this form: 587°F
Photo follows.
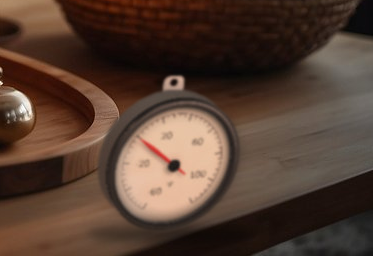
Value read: 0°F
